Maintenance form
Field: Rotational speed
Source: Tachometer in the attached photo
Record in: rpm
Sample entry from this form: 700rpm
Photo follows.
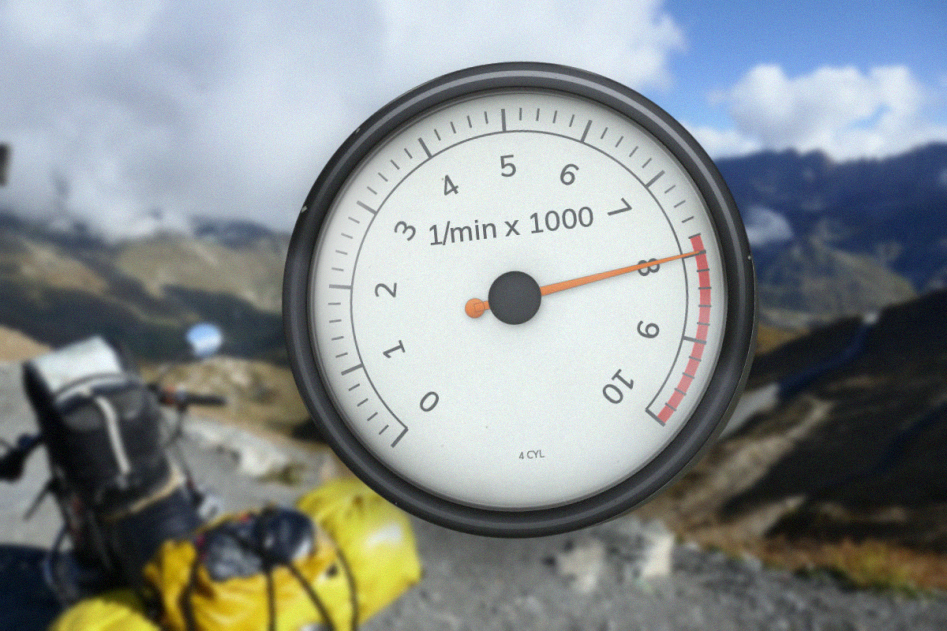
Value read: 8000rpm
